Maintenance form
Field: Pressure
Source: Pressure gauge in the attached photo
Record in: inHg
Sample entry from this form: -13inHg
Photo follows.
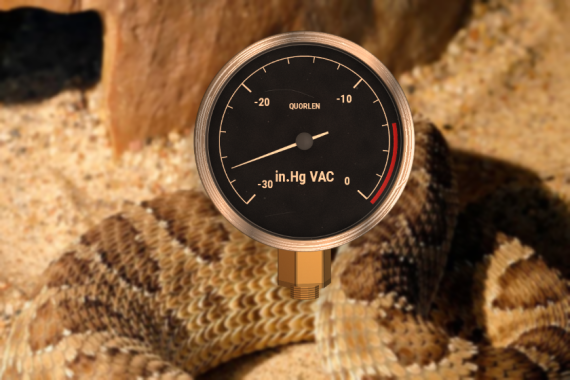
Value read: -27inHg
